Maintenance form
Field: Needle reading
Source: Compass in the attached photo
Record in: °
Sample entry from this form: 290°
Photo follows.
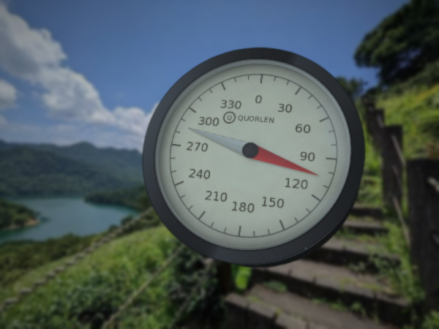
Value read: 105°
